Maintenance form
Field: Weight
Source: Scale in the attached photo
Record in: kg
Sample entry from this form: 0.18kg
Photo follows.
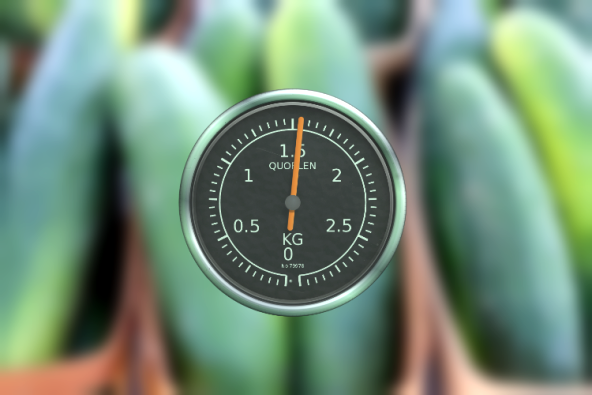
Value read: 1.55kg
